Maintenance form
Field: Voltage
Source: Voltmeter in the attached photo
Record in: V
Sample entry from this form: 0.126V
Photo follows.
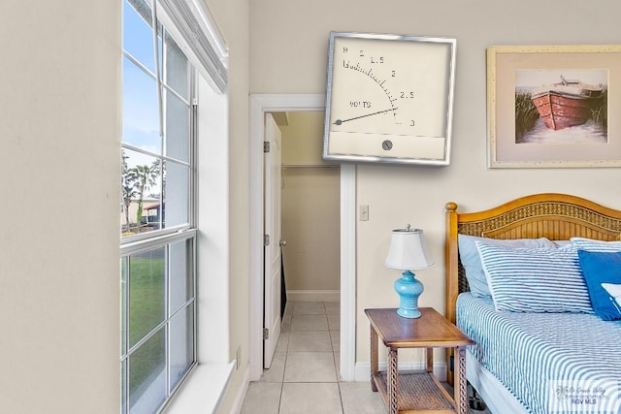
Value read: 2.7V
